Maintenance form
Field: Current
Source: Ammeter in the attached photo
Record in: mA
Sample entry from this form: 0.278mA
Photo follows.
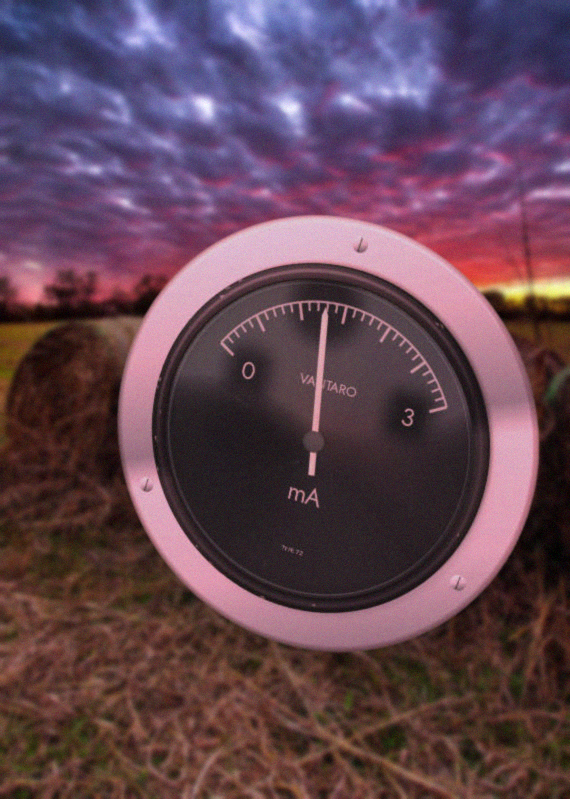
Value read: 1.3mA
